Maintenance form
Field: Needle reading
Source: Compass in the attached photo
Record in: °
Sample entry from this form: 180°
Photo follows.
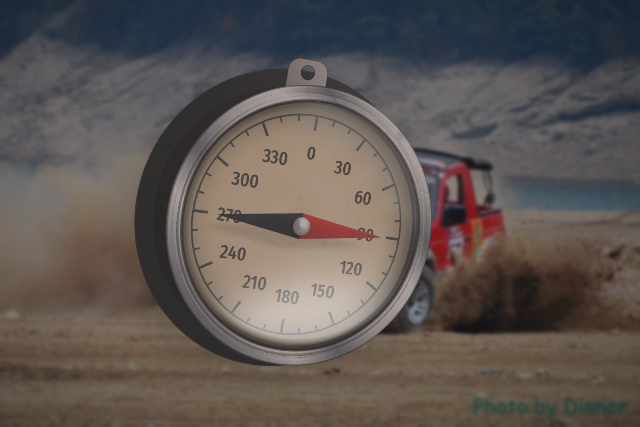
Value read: 90°
